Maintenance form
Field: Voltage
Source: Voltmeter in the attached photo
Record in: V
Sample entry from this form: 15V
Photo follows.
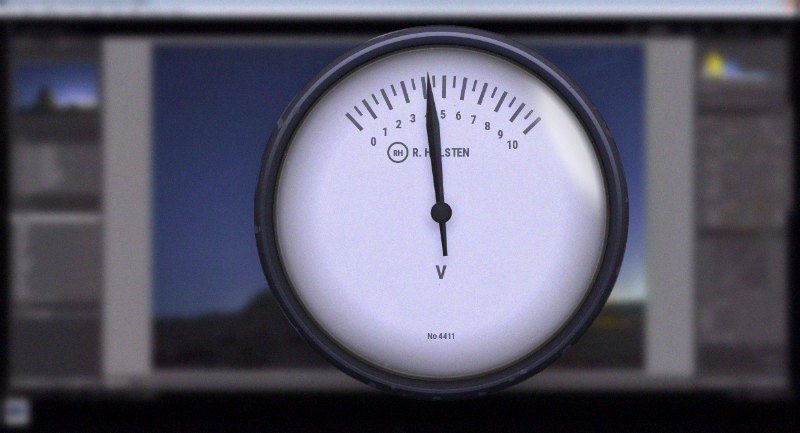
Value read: 4.25V
